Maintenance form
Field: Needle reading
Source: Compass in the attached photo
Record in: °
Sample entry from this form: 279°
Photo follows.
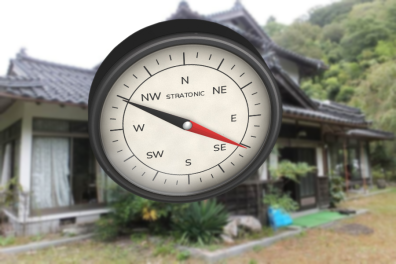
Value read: 120°
